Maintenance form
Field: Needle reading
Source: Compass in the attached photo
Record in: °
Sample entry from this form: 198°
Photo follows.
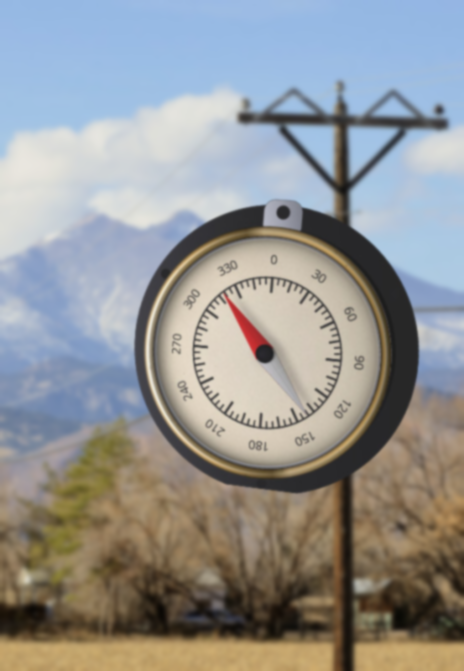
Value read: 320°
